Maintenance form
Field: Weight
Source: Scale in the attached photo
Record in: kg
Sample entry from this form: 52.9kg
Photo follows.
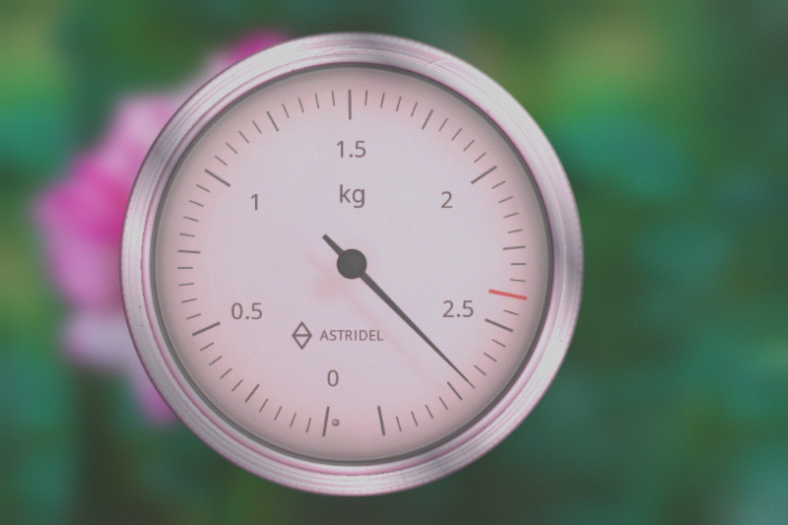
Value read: 2.7kg
